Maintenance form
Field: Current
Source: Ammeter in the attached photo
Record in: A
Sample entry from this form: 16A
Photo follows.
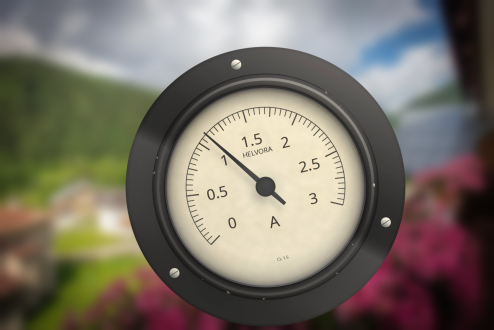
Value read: 1.1A
